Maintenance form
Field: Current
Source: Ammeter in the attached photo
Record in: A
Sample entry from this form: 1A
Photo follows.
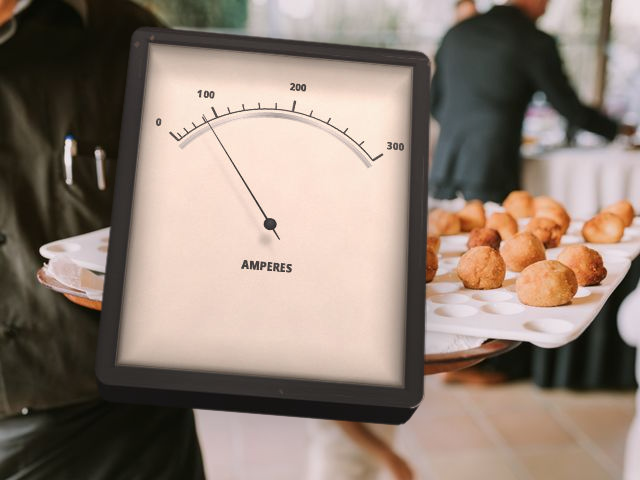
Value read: 80A
